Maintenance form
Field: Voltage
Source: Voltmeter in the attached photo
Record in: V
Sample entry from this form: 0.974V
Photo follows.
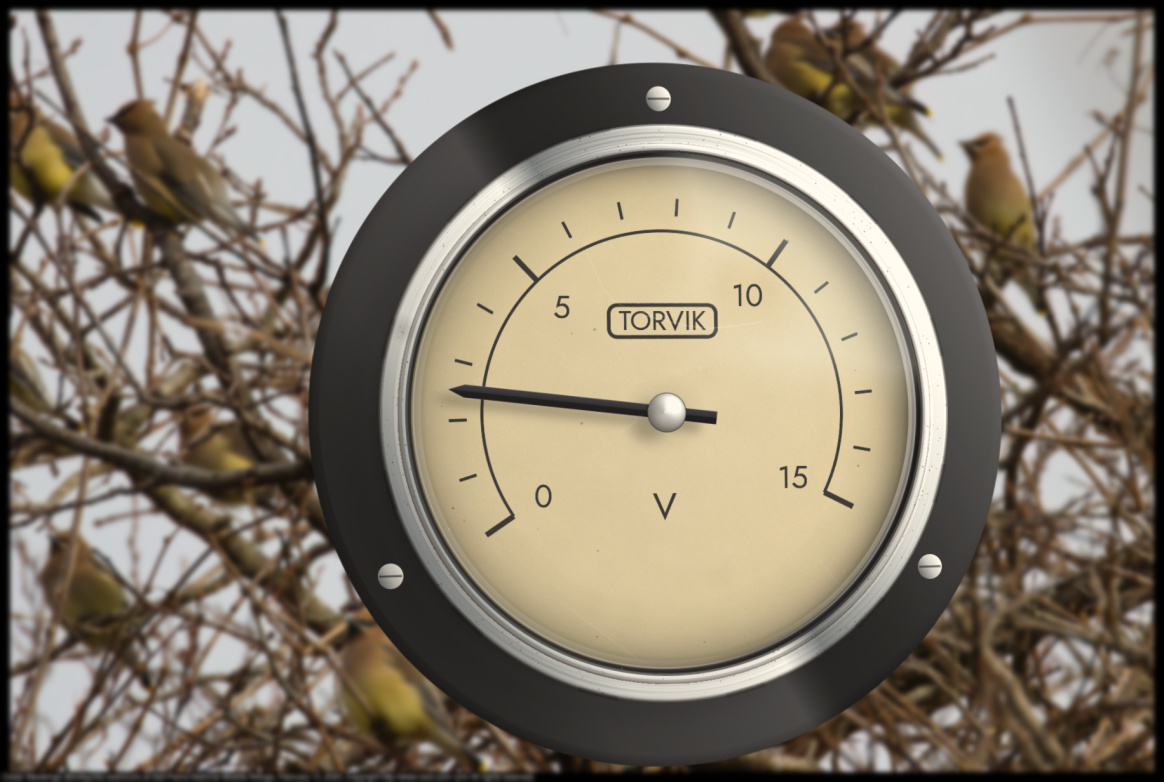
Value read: 2.5V
